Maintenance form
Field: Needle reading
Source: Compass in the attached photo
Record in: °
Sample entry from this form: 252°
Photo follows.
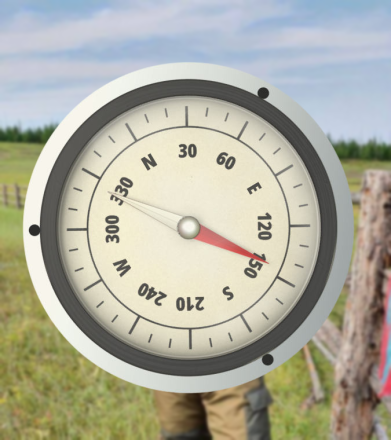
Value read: 145°
